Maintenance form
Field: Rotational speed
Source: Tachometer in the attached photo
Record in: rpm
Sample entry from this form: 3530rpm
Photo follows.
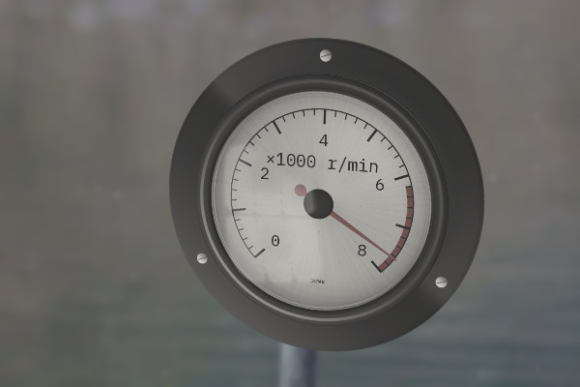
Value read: 7600rpm
